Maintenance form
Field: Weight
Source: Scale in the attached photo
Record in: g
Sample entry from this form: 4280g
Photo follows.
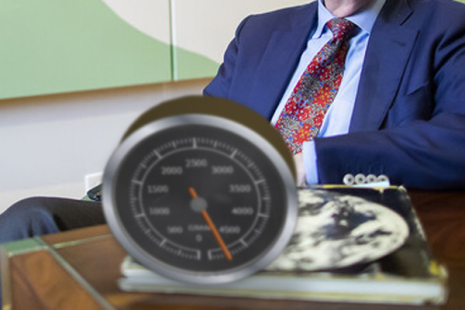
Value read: 4750g
